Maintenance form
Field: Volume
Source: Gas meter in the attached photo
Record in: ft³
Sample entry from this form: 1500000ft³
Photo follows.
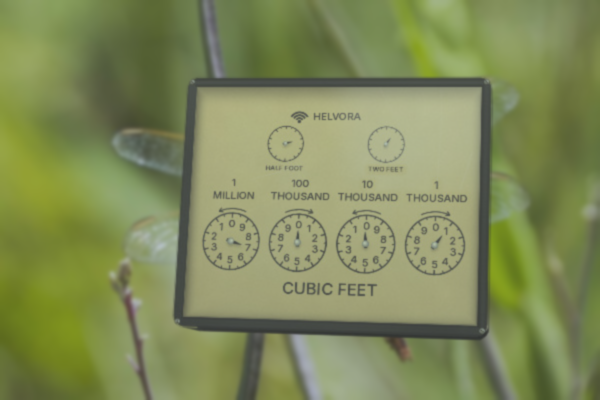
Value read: 700100ft³
